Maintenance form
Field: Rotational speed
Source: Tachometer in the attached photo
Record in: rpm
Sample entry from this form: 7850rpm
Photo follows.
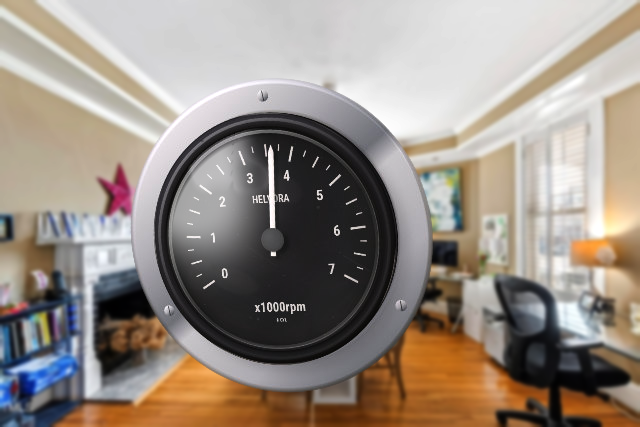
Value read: 3625rpm
